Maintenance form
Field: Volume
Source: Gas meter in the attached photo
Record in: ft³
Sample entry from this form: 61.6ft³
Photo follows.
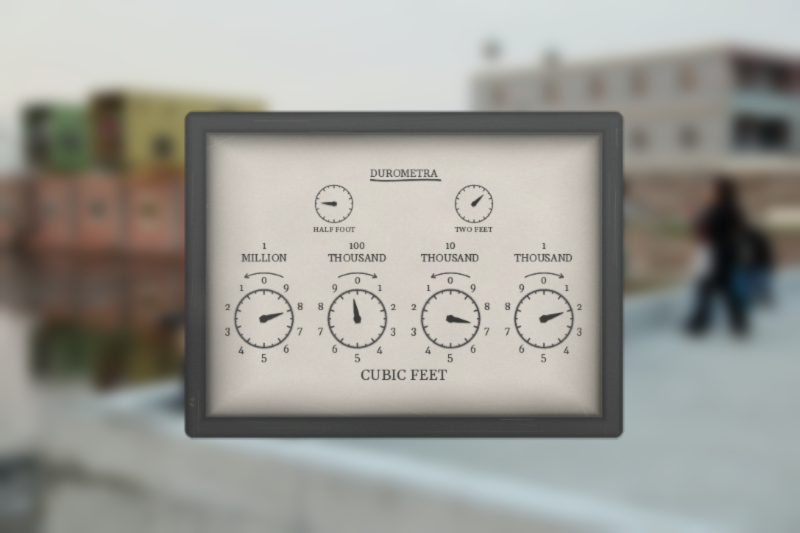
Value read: 797200ft³
